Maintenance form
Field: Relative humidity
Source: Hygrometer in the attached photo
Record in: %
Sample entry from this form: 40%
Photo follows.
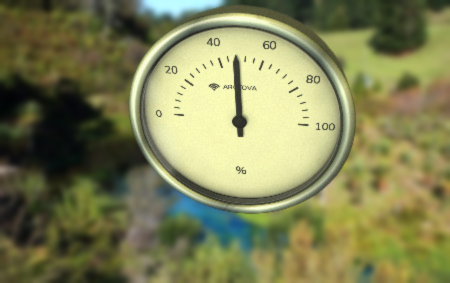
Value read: 48%
